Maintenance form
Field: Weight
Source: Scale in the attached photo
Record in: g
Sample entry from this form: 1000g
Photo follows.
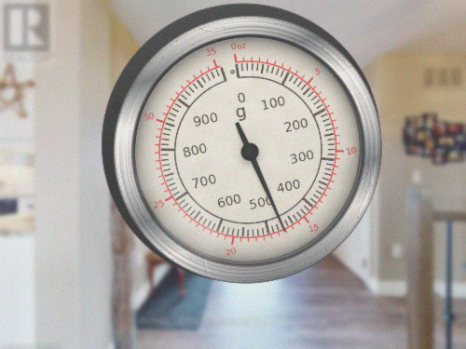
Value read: 470g
